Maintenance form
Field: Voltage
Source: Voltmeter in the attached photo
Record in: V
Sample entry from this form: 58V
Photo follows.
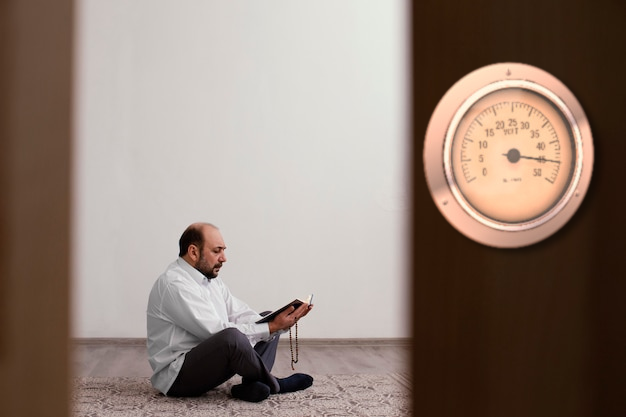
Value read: 45V
